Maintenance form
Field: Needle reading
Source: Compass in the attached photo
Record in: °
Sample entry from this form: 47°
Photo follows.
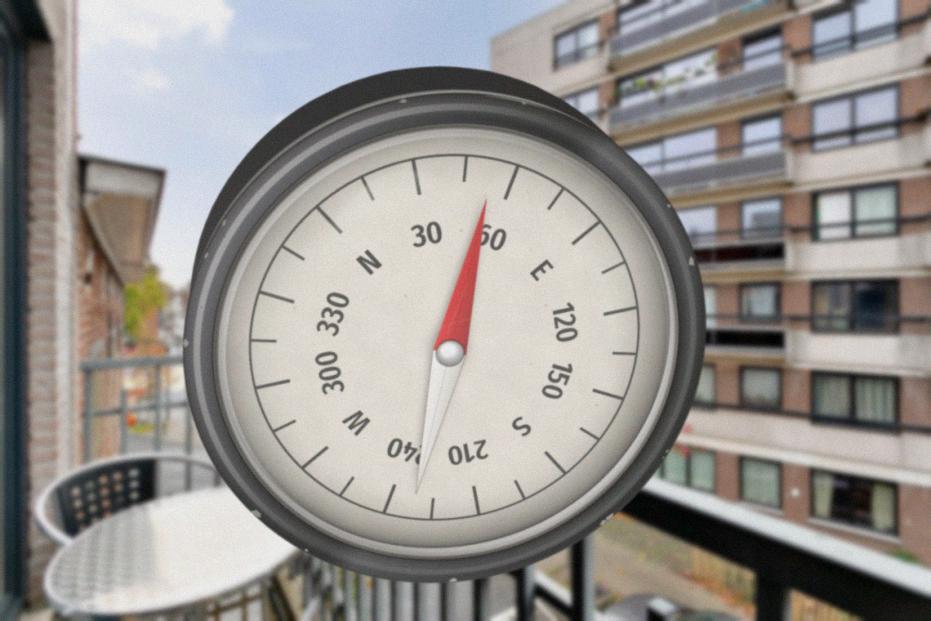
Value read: 52.5°
